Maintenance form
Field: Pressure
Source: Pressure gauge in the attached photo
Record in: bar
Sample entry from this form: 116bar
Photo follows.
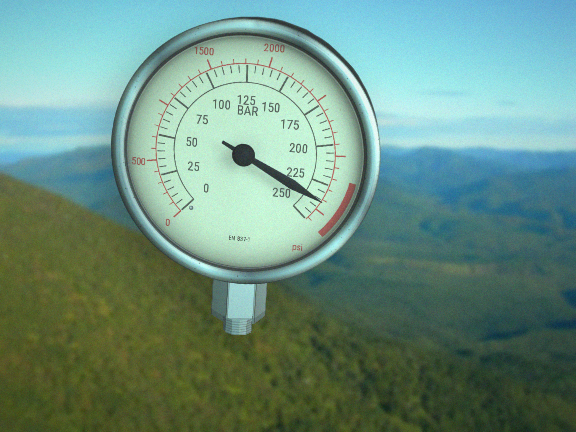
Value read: 235bar
